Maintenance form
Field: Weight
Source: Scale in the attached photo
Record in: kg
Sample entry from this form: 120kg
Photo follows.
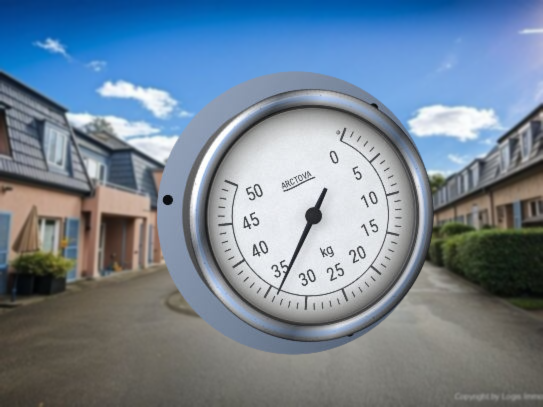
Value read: 34kg
